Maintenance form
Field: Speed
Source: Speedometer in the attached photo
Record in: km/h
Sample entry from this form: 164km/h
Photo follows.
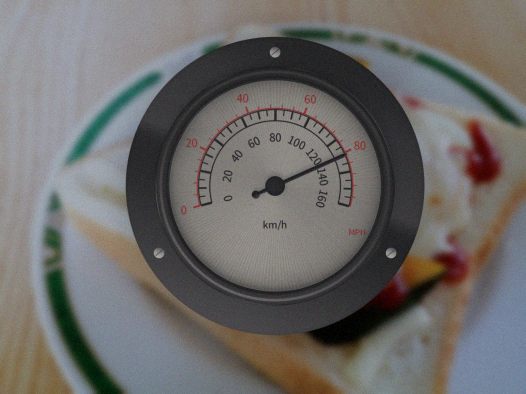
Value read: 130km/h
